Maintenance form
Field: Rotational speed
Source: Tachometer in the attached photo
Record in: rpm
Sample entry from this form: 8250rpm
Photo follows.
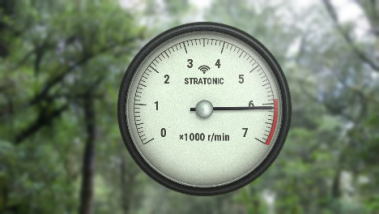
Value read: 6100rpm
